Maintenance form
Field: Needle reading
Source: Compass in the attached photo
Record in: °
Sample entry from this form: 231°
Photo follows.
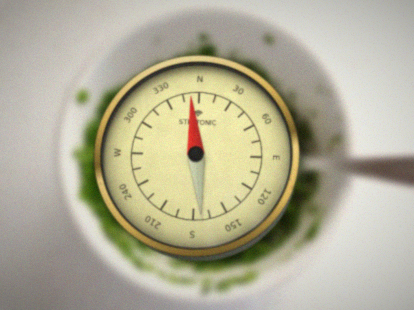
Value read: 352.5°
